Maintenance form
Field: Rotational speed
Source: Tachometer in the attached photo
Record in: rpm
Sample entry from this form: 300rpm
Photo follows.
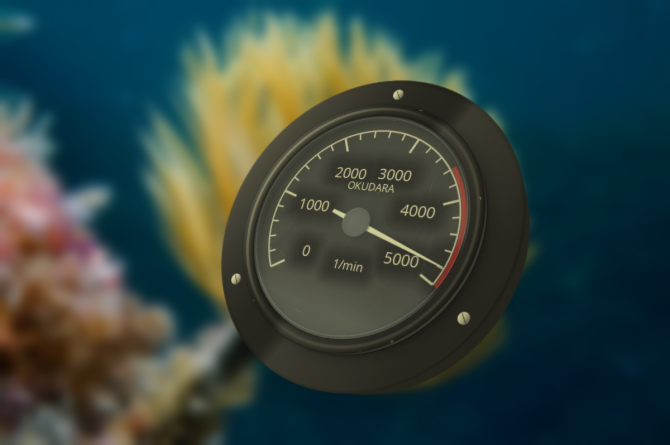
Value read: 4800rpm
